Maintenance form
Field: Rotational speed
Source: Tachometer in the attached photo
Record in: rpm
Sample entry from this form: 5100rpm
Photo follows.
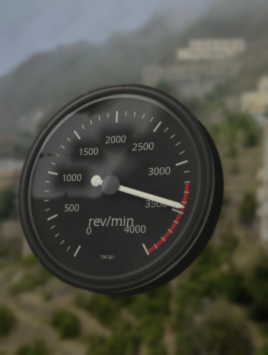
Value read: 3450rpm
